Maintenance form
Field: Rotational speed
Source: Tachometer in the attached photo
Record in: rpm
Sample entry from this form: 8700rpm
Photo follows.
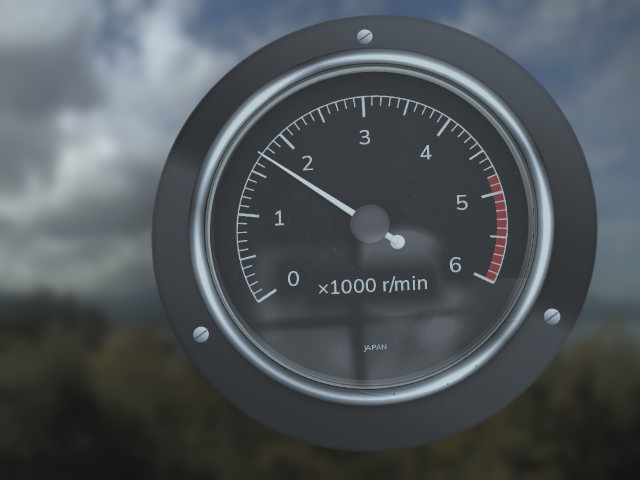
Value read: 1700rpm
